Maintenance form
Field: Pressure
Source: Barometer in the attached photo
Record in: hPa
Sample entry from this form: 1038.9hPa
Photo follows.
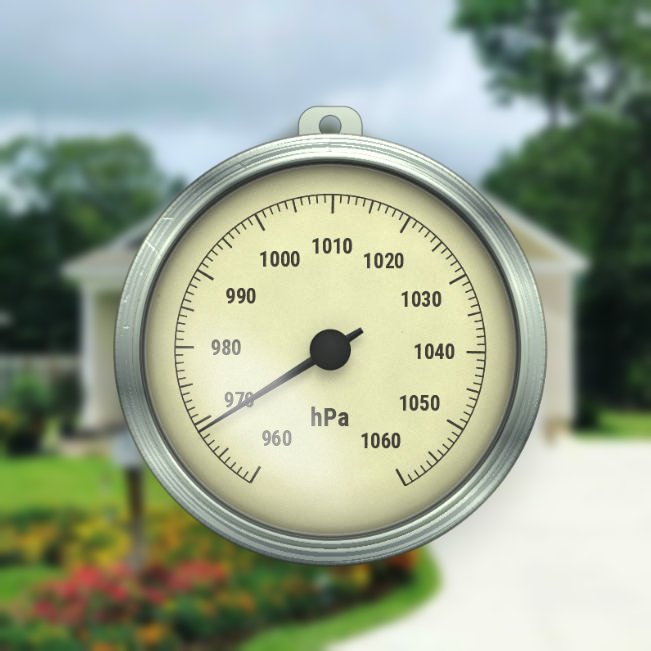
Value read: 969hPa
